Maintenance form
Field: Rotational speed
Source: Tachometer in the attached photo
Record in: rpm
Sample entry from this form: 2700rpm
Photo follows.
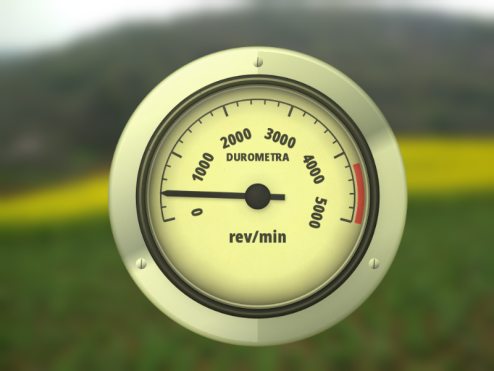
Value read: 400rpm
